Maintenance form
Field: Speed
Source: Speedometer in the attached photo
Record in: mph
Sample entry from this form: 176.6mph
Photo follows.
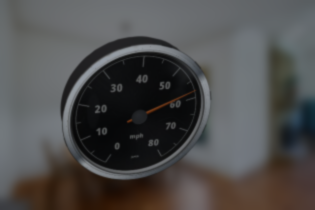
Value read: 57.5mph
